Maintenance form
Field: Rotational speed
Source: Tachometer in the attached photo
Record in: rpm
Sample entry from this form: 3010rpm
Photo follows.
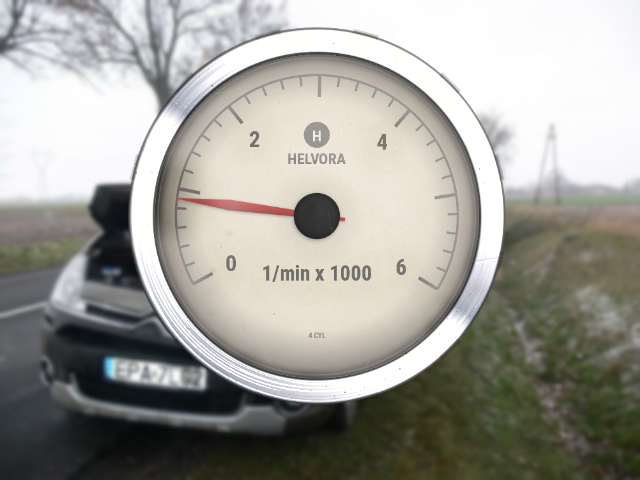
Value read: 900rpm
